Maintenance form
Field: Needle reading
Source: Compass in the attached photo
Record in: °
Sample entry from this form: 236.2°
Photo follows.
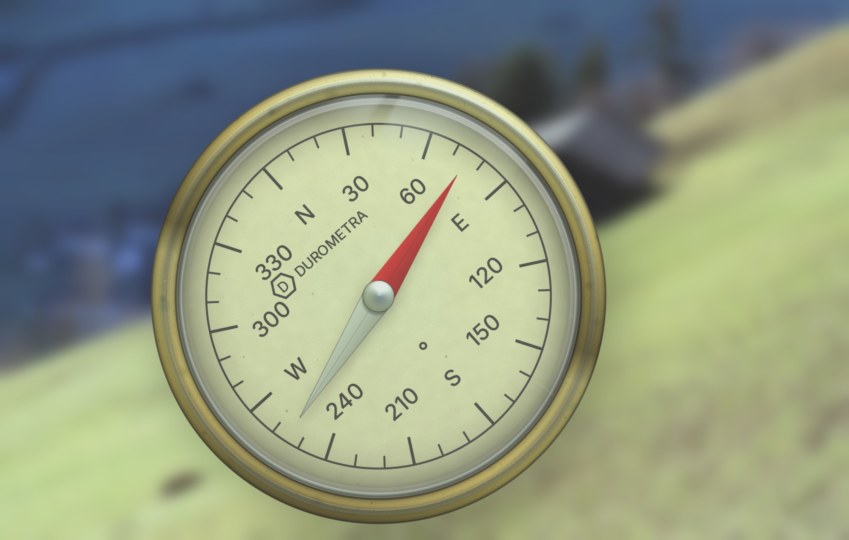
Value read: 75°
